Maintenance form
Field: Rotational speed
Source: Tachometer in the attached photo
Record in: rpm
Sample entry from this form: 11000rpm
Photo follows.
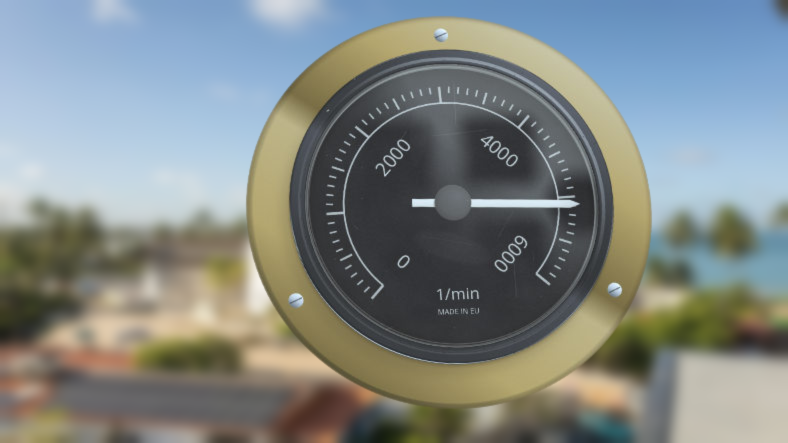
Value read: 5100rpm
